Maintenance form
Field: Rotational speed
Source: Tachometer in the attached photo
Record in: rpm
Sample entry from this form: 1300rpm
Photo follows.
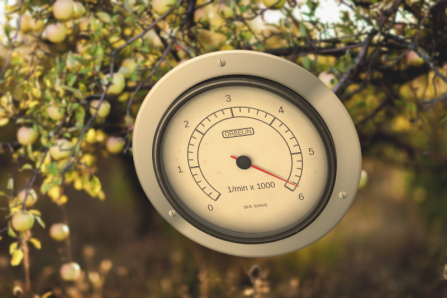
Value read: 5800rpm
